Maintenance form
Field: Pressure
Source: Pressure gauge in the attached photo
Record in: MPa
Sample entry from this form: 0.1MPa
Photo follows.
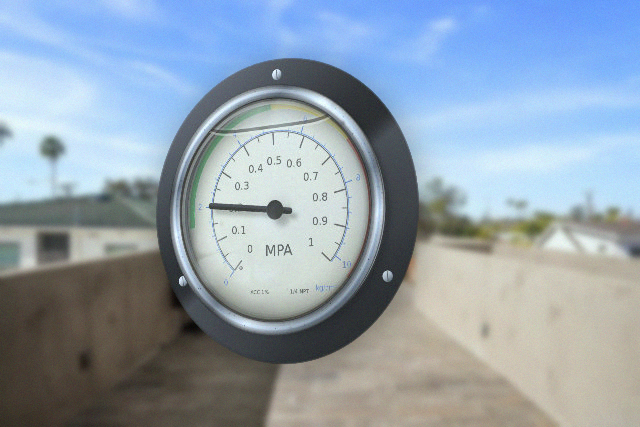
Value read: 0.2MPa
